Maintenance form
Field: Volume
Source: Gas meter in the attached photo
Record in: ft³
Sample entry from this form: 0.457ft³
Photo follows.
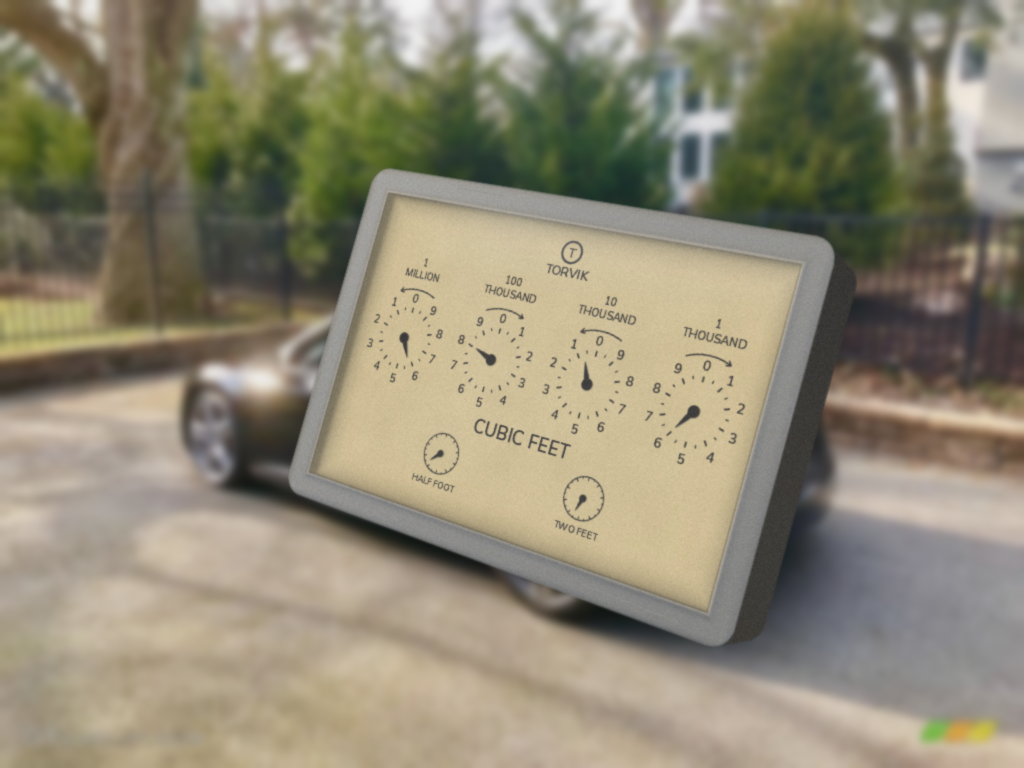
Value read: 580600ft³
